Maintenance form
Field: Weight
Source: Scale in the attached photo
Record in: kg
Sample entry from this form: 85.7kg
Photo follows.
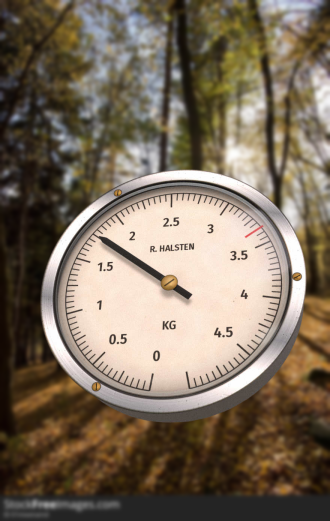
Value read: 1.75kg
